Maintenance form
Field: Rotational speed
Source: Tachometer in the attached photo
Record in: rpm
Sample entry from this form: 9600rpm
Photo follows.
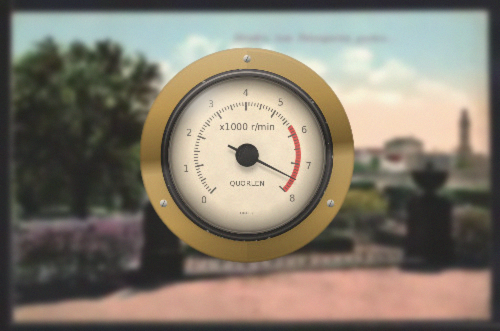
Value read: 7500rpm
